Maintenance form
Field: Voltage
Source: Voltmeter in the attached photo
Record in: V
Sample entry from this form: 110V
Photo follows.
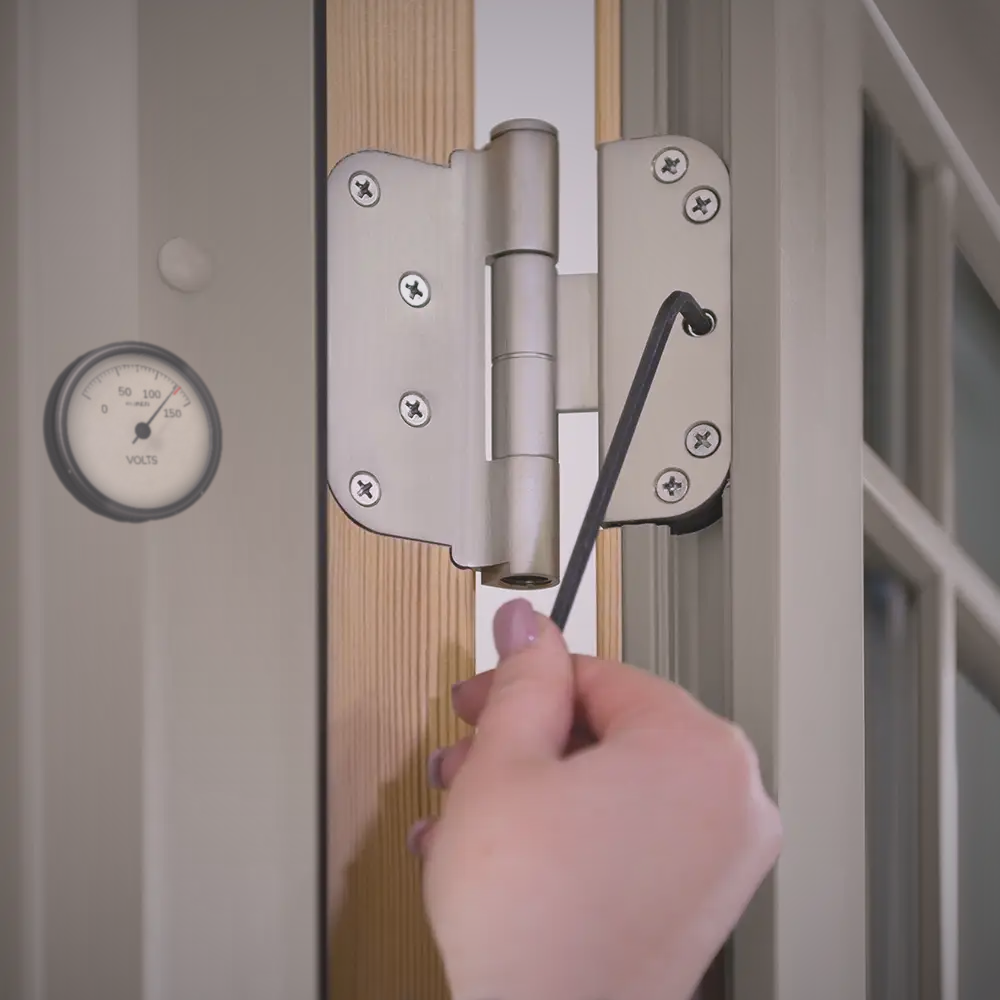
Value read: 125V
